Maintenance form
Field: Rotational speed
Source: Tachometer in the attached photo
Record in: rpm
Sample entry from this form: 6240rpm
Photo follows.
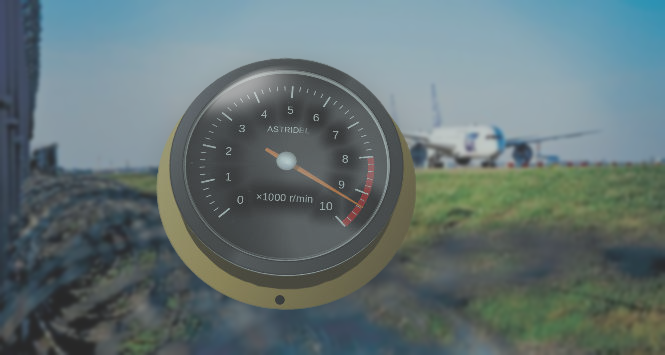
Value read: 9400rpm
